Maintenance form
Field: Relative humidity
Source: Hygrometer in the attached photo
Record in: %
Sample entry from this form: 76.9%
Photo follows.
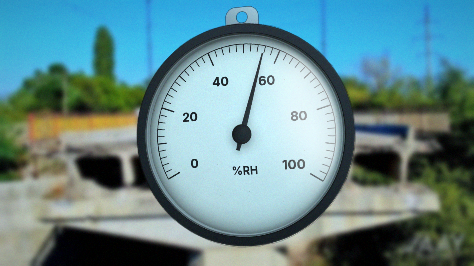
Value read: 56%
